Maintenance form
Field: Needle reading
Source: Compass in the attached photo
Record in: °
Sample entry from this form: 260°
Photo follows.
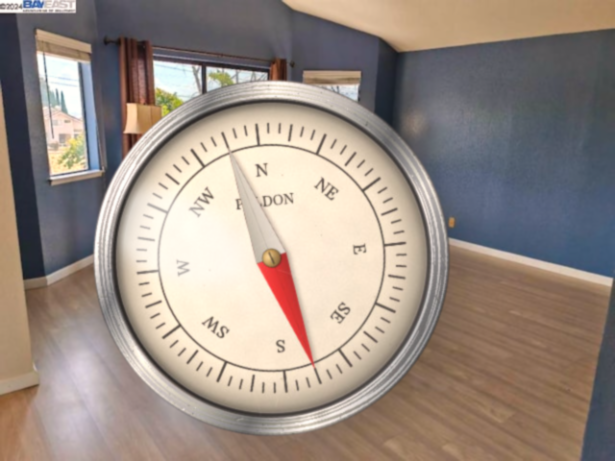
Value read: 165°
